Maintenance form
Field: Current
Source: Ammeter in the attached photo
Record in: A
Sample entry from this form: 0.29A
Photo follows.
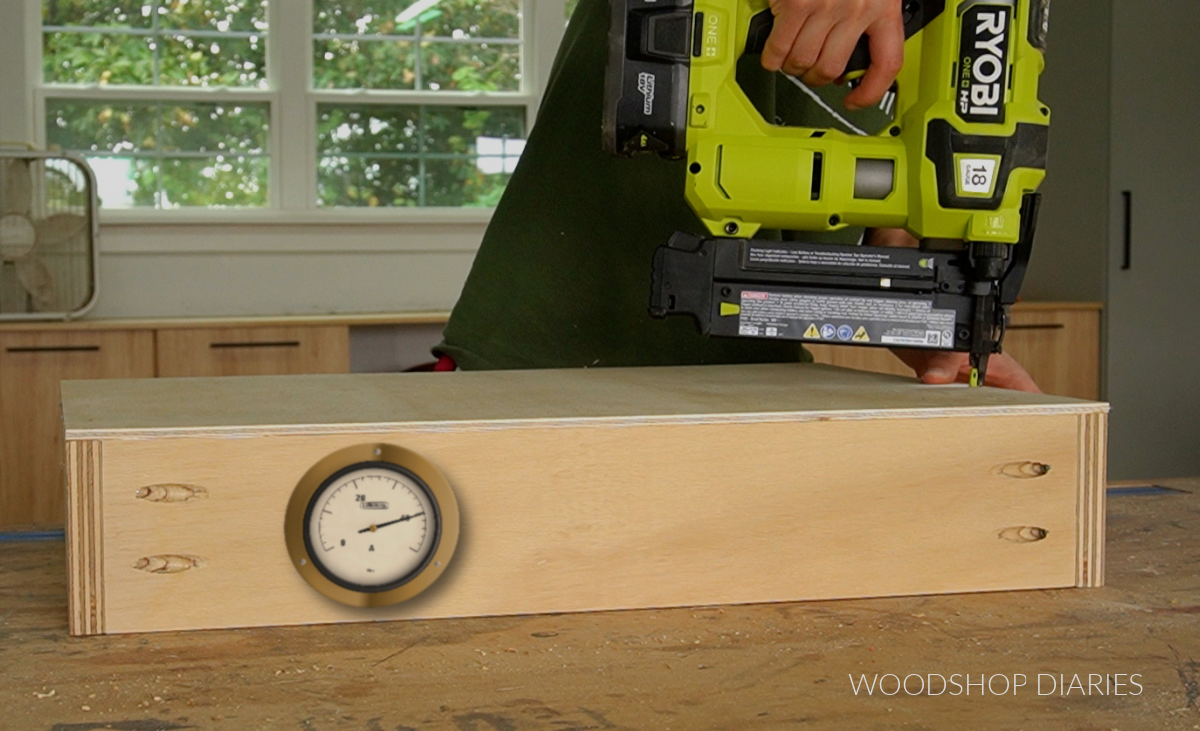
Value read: 40A
